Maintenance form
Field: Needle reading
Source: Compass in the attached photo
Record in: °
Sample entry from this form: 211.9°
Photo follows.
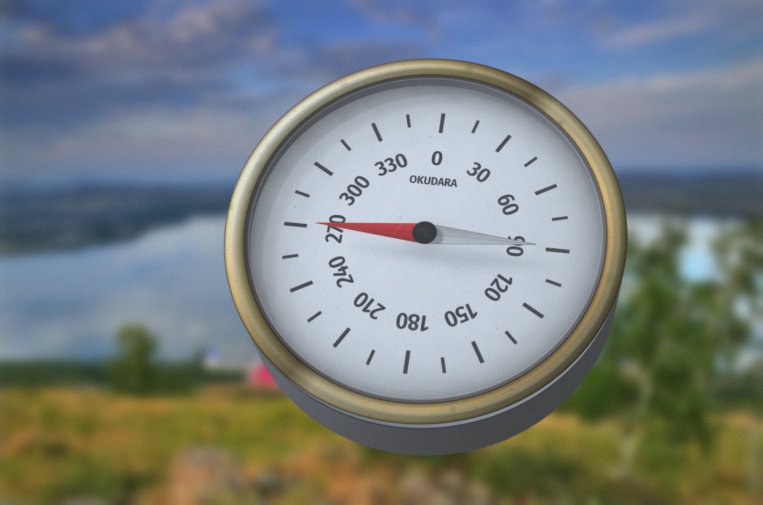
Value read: 270°
